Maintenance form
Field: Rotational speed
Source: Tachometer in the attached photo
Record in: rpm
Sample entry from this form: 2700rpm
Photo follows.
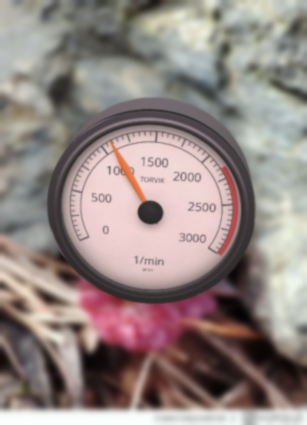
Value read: 1100rpm
